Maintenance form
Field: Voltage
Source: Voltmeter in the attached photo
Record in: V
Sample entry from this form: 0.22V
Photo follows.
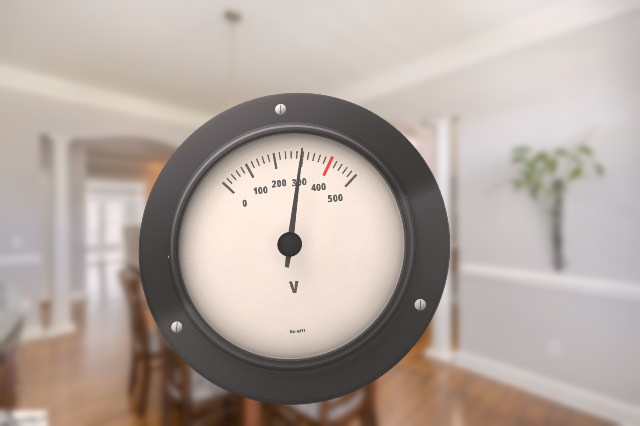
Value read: 300V
